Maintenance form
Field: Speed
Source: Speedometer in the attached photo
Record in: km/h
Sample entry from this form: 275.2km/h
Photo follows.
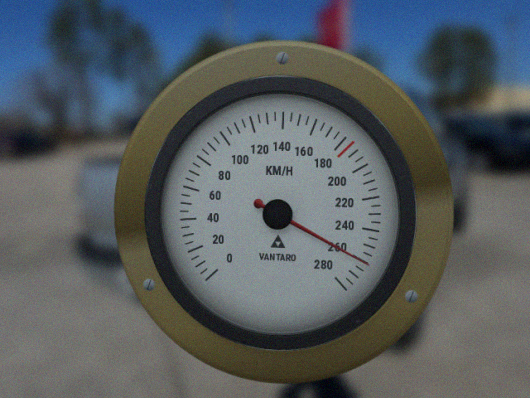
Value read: 260km/h
